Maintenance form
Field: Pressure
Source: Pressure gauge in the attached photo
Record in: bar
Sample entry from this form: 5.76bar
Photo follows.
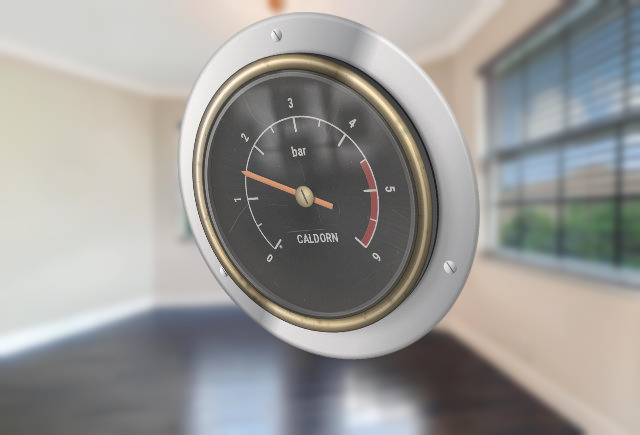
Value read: 1.5bar
